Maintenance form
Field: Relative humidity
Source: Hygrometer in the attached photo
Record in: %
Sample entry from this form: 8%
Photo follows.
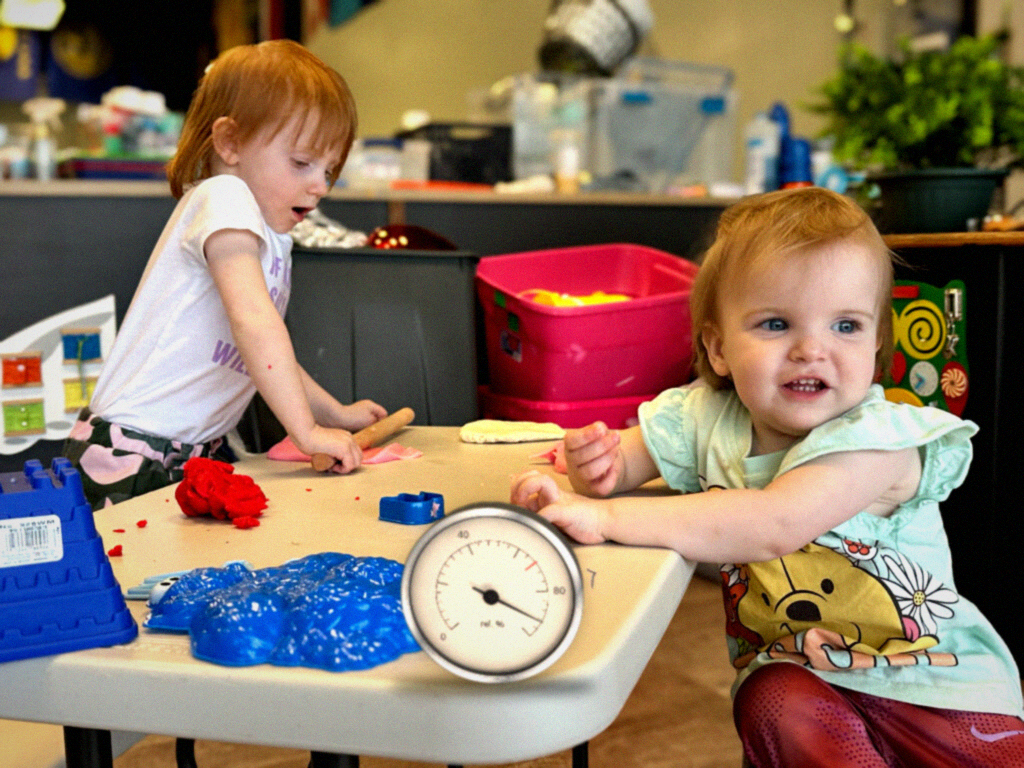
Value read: 92%
